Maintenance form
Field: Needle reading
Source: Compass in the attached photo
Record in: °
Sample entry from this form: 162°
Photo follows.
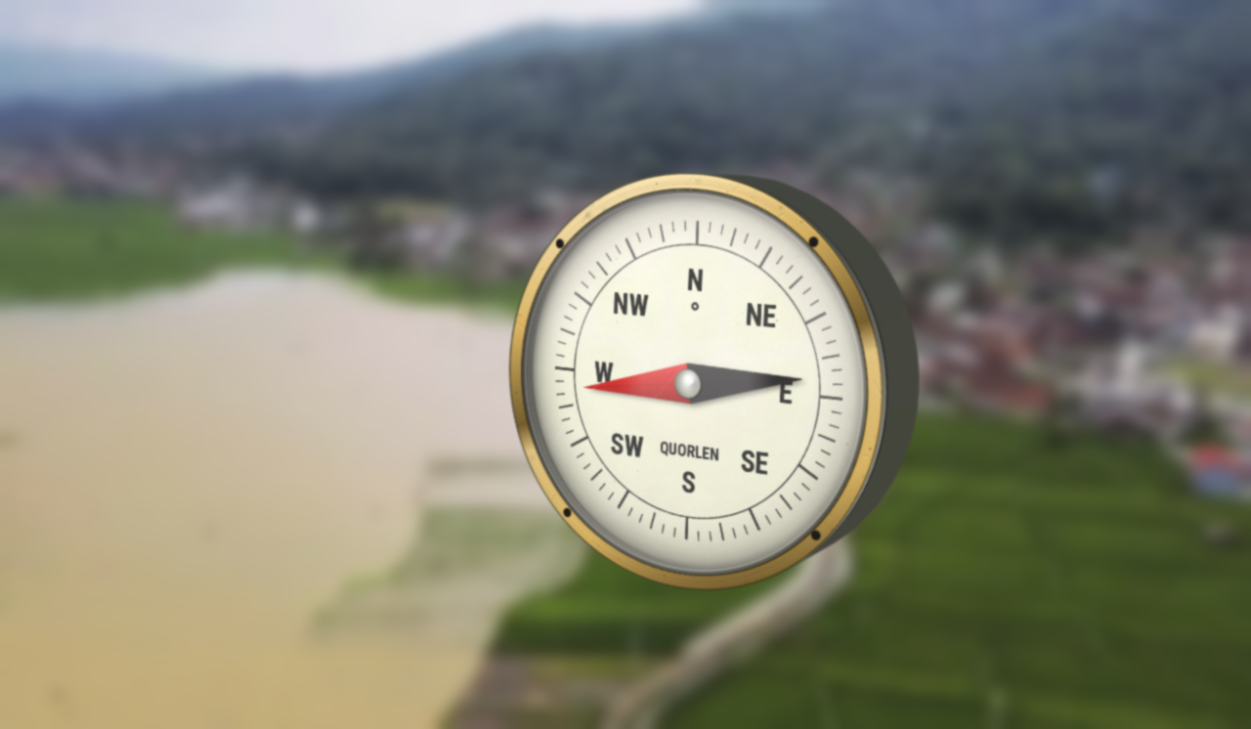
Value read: 262.5°
